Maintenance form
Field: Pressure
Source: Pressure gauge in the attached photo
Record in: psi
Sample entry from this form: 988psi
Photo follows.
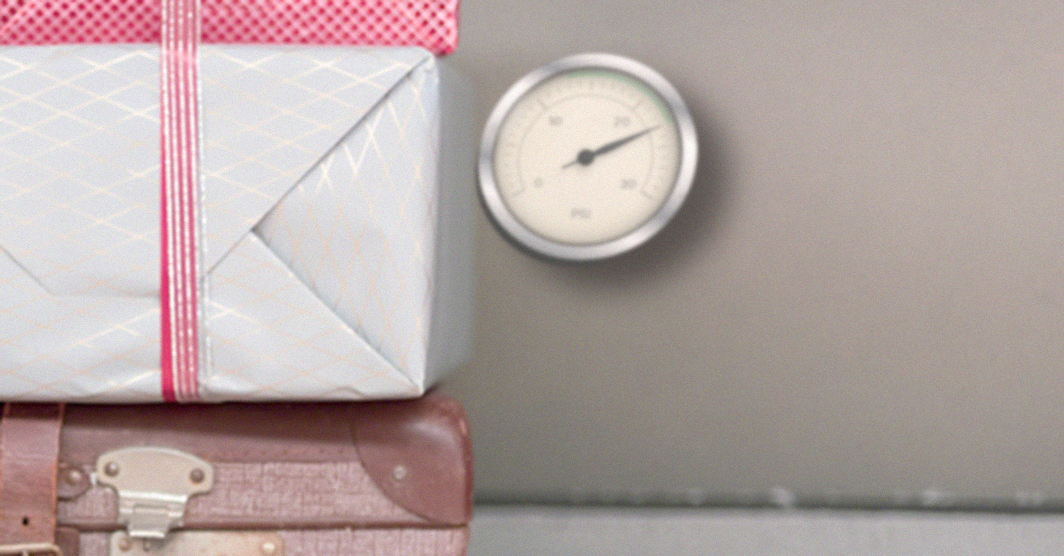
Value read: 23psi
